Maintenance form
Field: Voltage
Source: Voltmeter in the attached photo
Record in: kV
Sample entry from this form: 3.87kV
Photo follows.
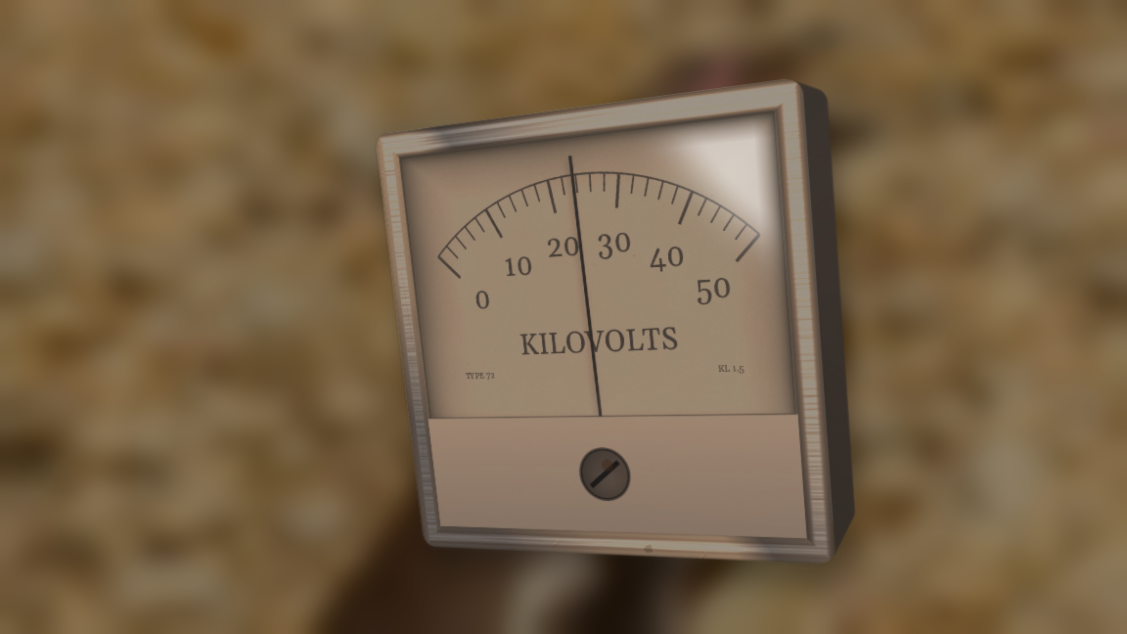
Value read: 24kV
